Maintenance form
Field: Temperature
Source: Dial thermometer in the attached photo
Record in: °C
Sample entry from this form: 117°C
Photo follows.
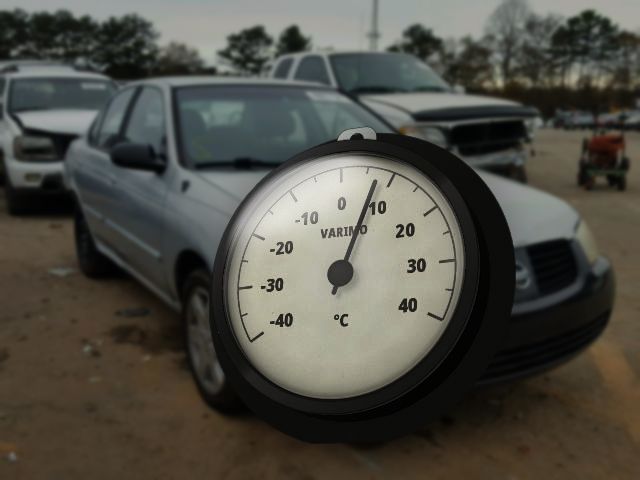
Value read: 7.5°C
